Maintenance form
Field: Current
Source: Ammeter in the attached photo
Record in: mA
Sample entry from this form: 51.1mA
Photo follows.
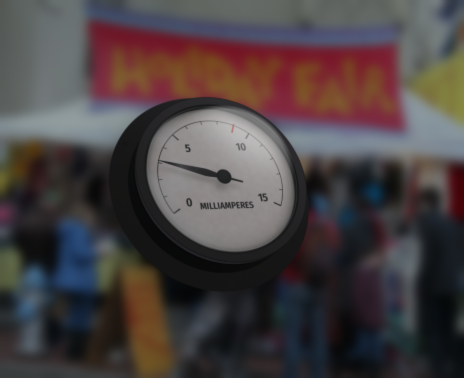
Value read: 3mA
